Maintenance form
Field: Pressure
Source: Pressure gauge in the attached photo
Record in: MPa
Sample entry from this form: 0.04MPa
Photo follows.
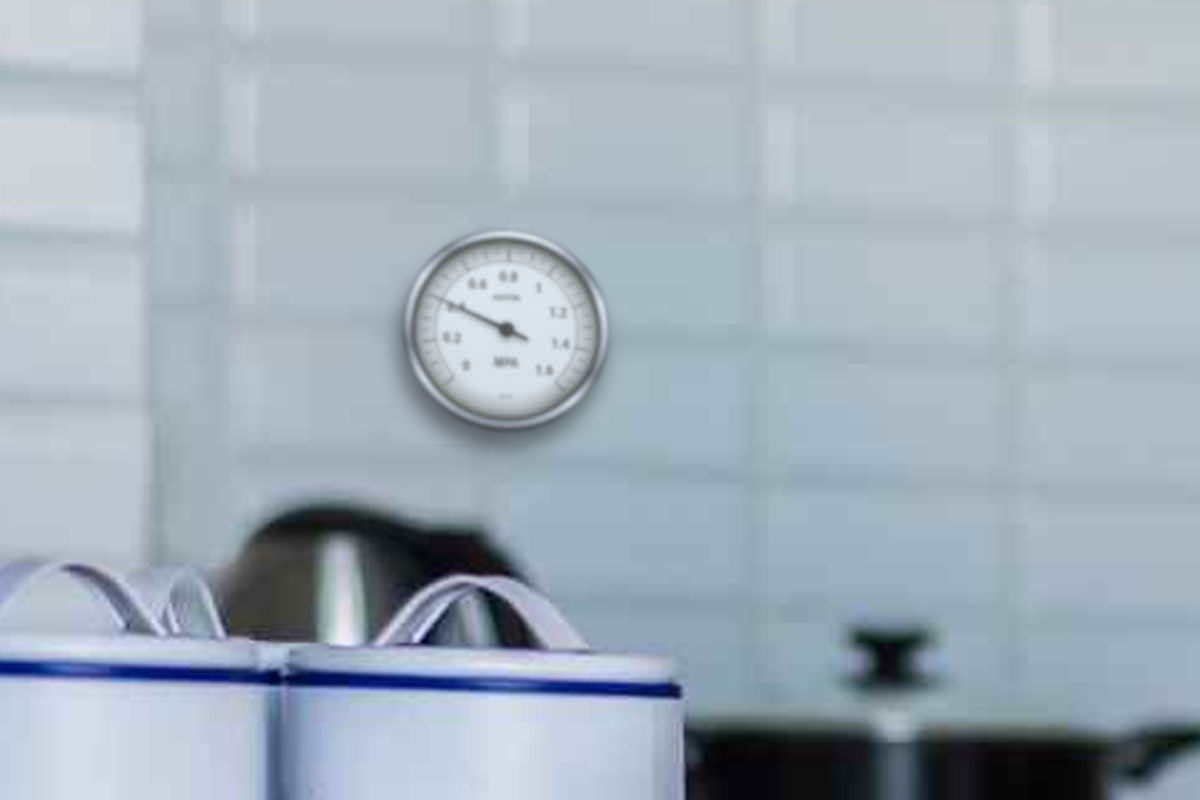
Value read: 0.4MPa
